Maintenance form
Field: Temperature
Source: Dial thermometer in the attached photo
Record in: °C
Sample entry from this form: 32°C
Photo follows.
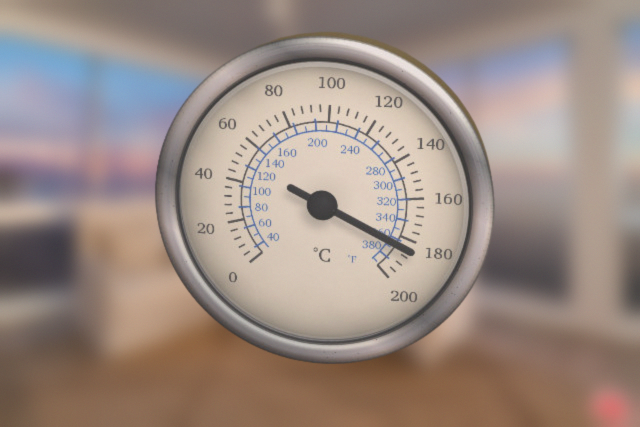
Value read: 184°C
